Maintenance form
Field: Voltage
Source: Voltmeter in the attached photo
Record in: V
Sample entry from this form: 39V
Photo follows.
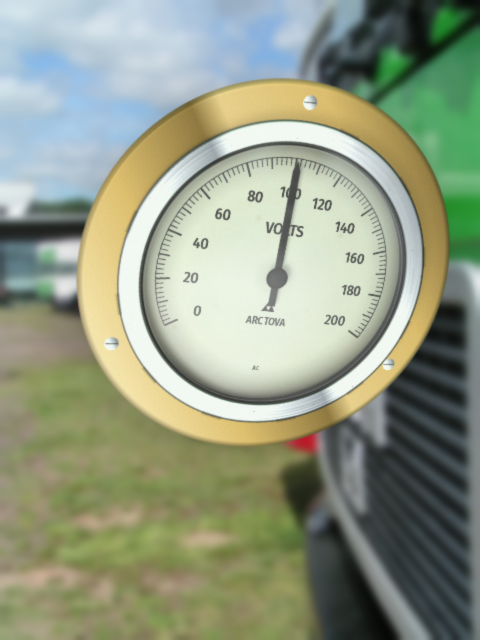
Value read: 100V
